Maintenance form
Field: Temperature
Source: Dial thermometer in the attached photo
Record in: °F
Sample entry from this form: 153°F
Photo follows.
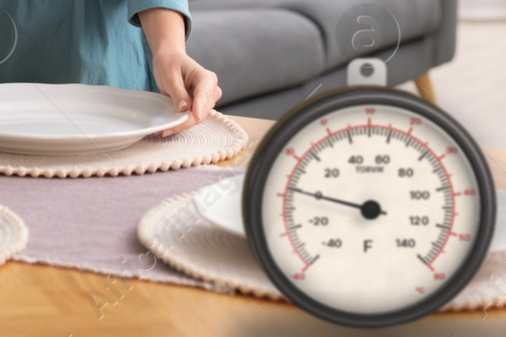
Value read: 0°F
